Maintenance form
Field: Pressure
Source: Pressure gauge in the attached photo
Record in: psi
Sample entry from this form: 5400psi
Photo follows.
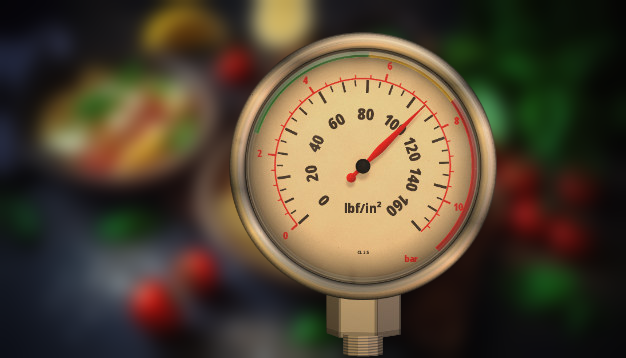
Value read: 105psi
